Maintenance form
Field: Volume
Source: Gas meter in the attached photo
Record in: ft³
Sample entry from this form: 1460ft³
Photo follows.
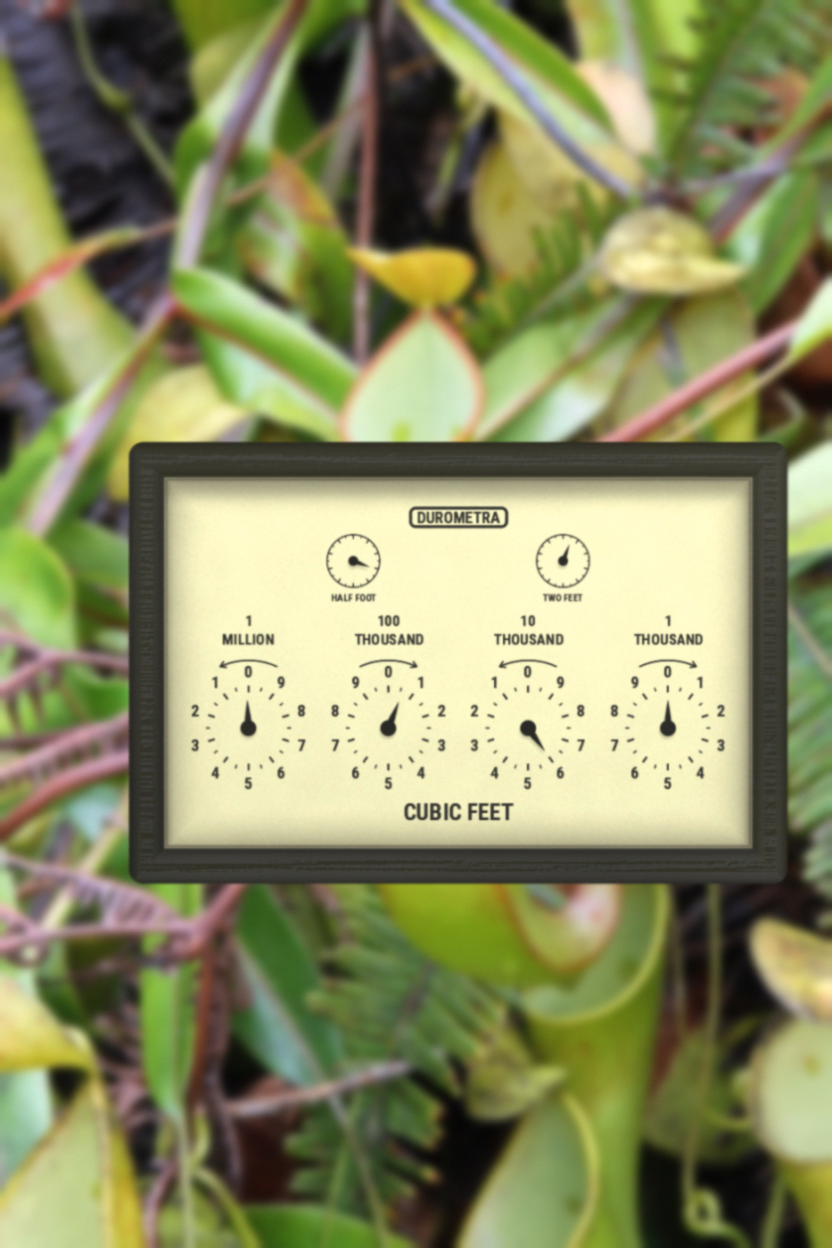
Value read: 6000ft³
